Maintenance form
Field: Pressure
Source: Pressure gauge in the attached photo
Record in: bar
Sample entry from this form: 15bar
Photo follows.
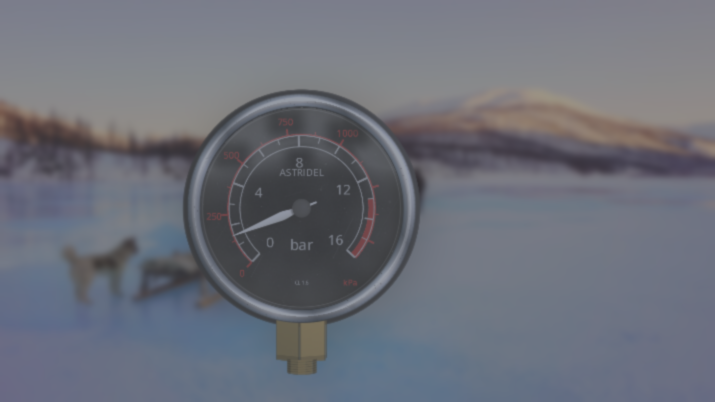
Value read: 1.5bar
